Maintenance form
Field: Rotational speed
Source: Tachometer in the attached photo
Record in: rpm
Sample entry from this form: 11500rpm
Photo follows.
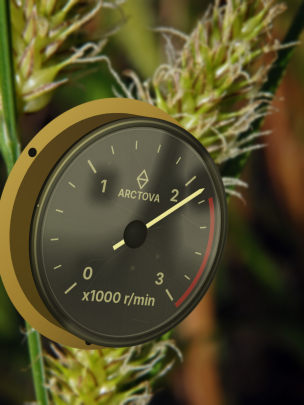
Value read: 2100rpm
